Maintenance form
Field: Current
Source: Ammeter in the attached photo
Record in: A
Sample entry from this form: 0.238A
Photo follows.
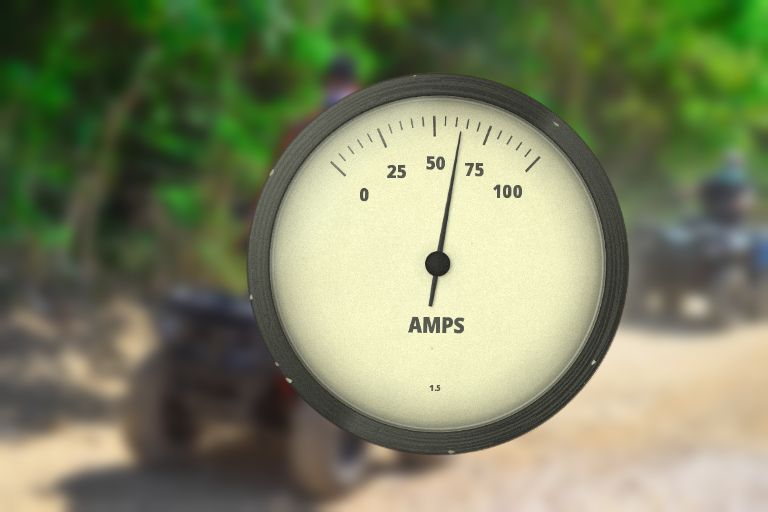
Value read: 62.5A
